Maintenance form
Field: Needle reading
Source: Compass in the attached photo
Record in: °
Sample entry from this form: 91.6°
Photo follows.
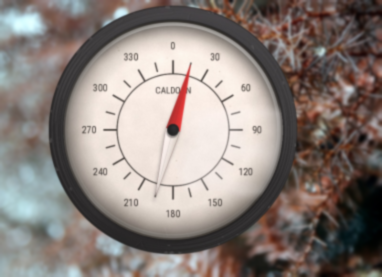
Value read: 15°
